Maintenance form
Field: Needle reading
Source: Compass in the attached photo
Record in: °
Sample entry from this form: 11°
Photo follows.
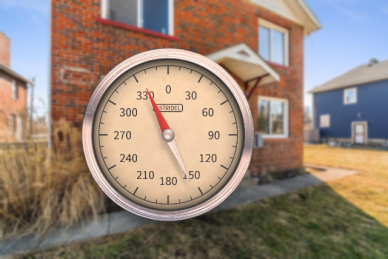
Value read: 335°
